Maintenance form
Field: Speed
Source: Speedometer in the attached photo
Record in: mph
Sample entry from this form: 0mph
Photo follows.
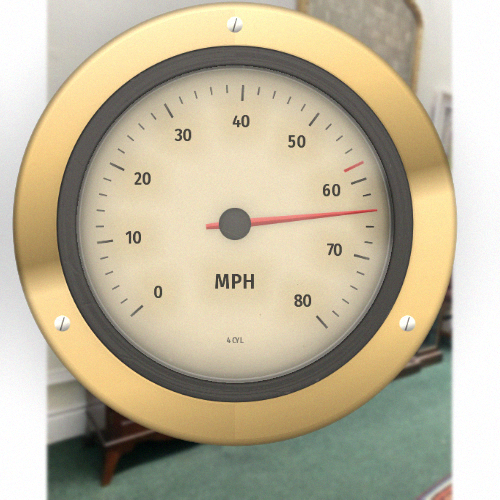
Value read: 64mph
